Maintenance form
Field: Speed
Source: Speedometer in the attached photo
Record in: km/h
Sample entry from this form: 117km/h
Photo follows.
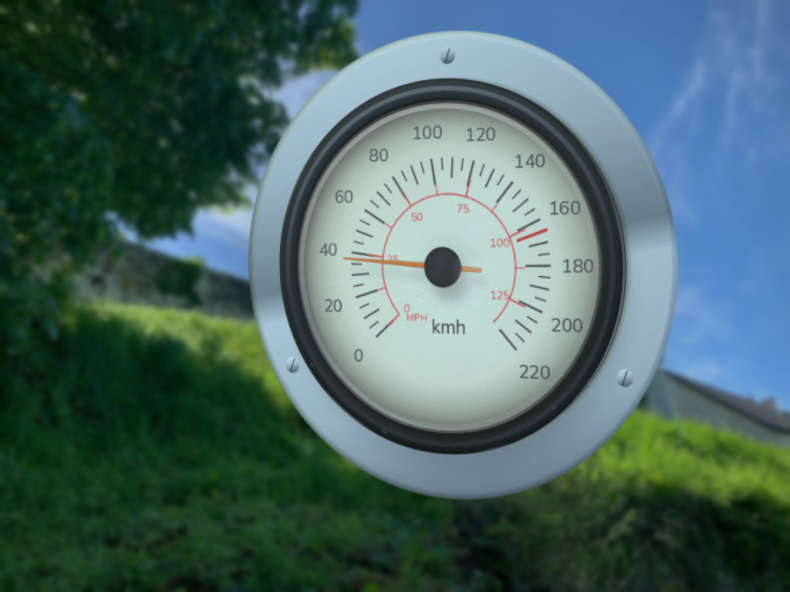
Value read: 37.5km/h
